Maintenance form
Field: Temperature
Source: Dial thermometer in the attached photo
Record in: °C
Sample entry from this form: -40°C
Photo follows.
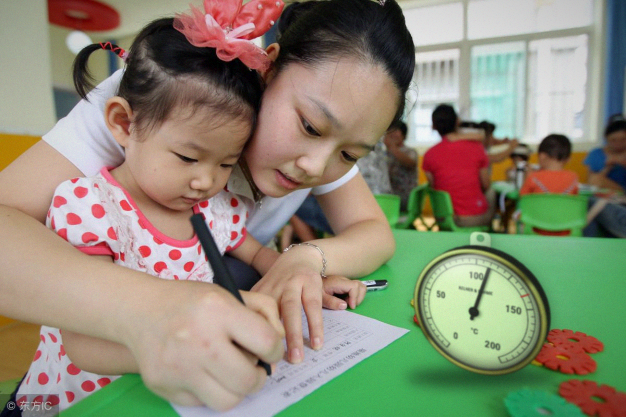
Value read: 110°C
